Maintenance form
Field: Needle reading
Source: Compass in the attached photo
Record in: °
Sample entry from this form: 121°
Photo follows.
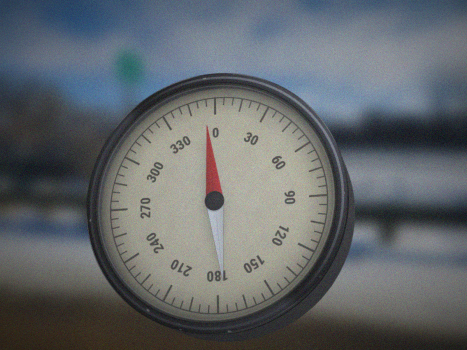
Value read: 355°
